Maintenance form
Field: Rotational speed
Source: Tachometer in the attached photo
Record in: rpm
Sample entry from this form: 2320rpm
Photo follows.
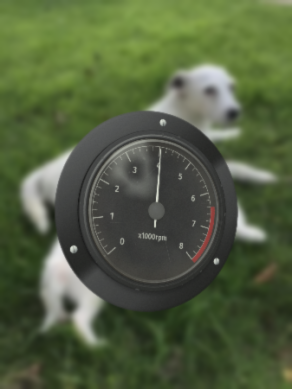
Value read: 4000rpm
